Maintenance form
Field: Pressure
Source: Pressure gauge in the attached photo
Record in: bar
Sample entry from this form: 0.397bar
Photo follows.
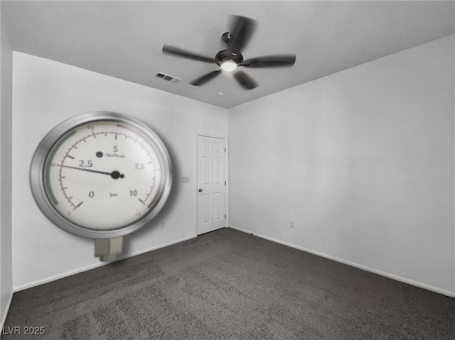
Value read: 2bar
